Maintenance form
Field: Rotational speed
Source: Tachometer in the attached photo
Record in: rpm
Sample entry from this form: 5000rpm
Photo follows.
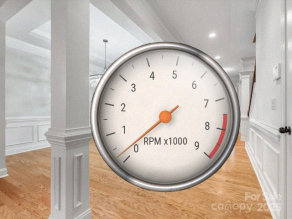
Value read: 250rpm
